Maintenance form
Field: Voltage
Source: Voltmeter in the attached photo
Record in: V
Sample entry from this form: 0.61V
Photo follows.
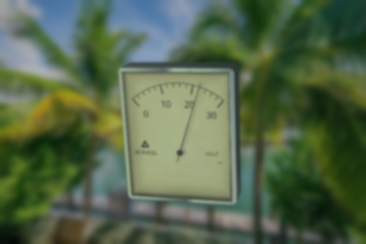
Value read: 22V
